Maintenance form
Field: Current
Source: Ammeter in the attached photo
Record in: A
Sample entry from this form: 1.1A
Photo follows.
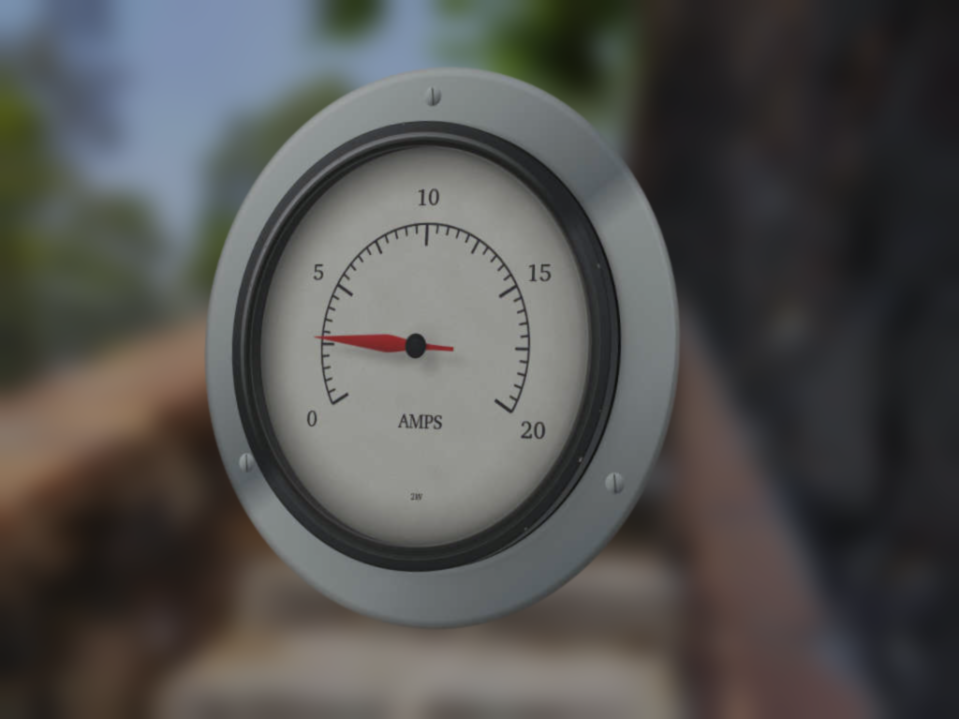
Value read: 2.75A
